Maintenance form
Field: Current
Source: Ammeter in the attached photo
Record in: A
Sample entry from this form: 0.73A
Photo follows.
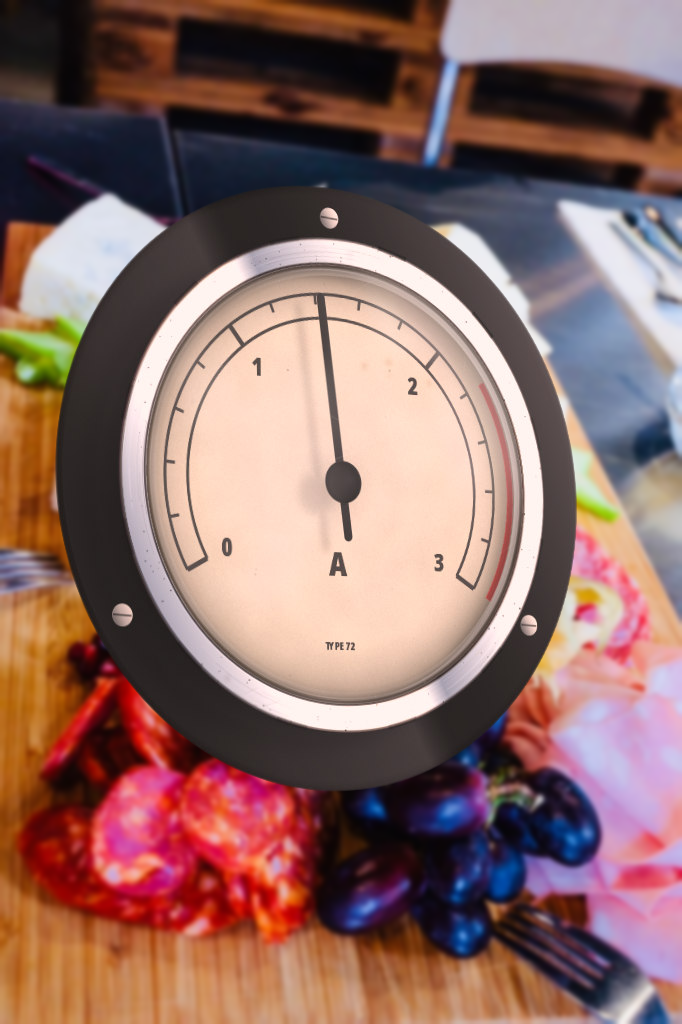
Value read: 1.4A
